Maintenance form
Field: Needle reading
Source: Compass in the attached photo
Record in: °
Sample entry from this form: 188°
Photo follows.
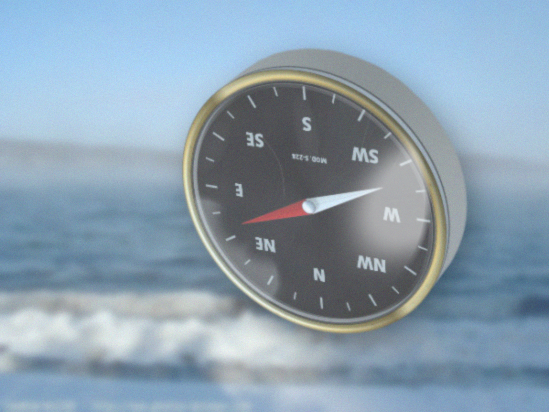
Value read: 67.5°
